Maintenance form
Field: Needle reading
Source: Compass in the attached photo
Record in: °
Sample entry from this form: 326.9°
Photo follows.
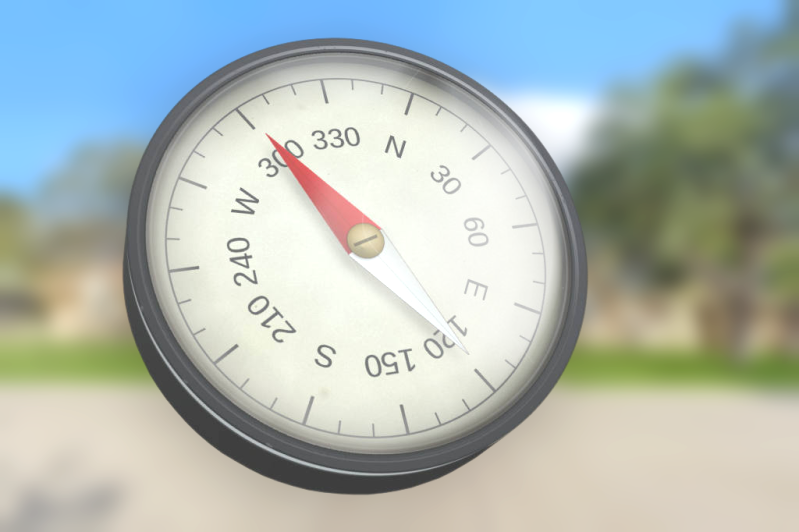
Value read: 300°
